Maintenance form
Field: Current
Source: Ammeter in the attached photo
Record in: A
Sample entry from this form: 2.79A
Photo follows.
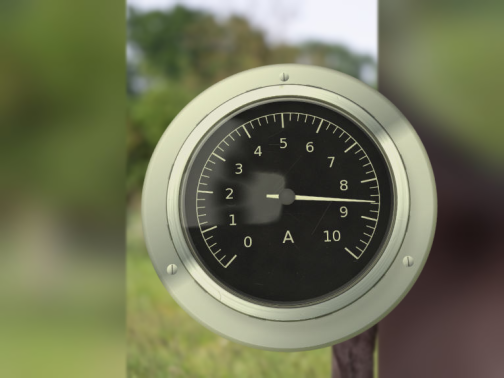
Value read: 8.6A
